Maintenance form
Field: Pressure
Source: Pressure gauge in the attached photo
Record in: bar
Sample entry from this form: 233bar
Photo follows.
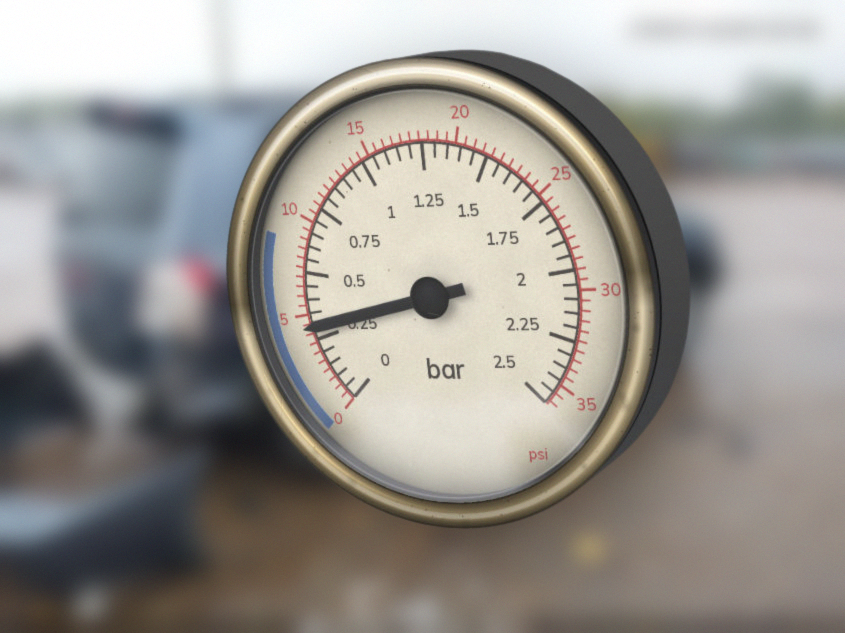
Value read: 0.3bar
